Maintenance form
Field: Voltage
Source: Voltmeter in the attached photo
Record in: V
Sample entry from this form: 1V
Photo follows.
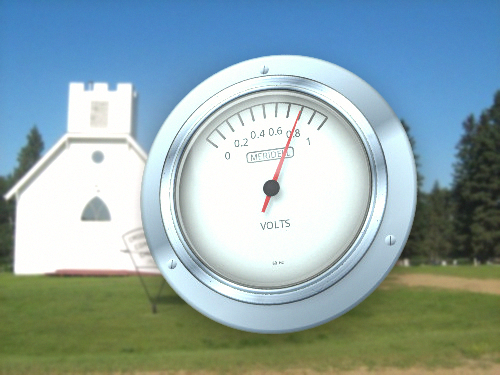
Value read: 0.8V
